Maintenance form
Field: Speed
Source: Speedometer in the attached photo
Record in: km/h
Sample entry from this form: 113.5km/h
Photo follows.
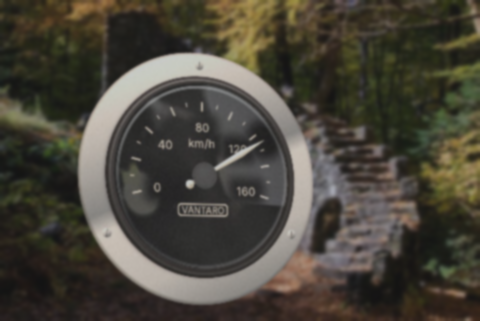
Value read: 125km/h
